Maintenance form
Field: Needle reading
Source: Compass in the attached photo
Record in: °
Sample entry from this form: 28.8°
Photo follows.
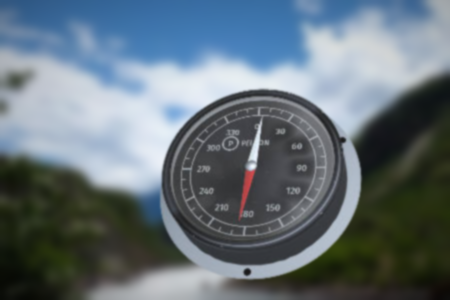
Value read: 185°
